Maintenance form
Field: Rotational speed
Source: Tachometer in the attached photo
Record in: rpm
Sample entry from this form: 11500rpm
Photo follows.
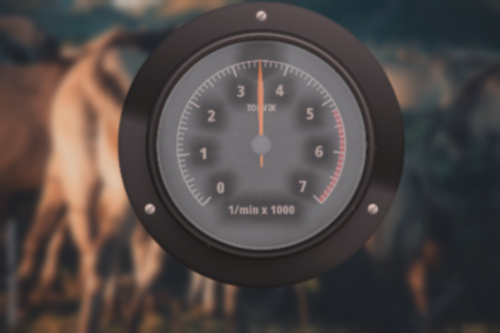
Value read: 3500rpm
